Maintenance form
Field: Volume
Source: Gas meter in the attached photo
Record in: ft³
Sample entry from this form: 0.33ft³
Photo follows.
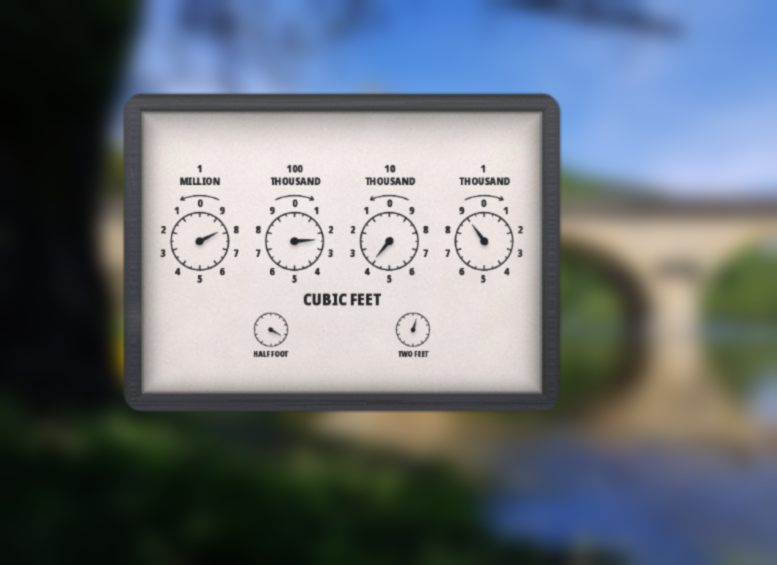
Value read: 823900ft³
